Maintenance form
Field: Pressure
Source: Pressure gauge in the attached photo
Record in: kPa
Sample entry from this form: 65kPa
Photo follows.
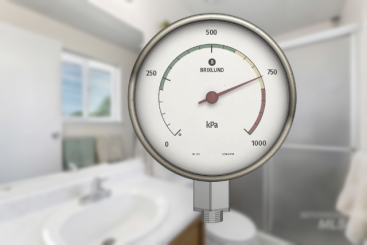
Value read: 750kPa
